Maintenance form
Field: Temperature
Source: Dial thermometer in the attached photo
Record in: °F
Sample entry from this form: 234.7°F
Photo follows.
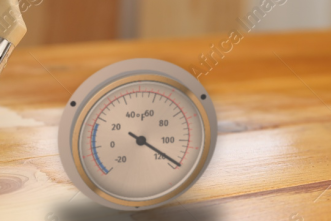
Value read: 116°F
